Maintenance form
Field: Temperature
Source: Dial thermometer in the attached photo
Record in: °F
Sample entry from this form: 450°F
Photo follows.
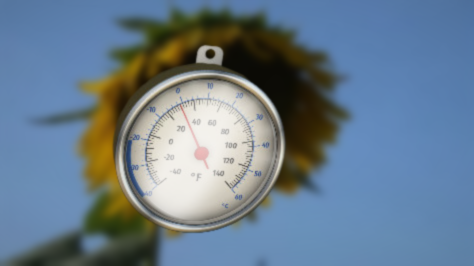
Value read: 30°F
